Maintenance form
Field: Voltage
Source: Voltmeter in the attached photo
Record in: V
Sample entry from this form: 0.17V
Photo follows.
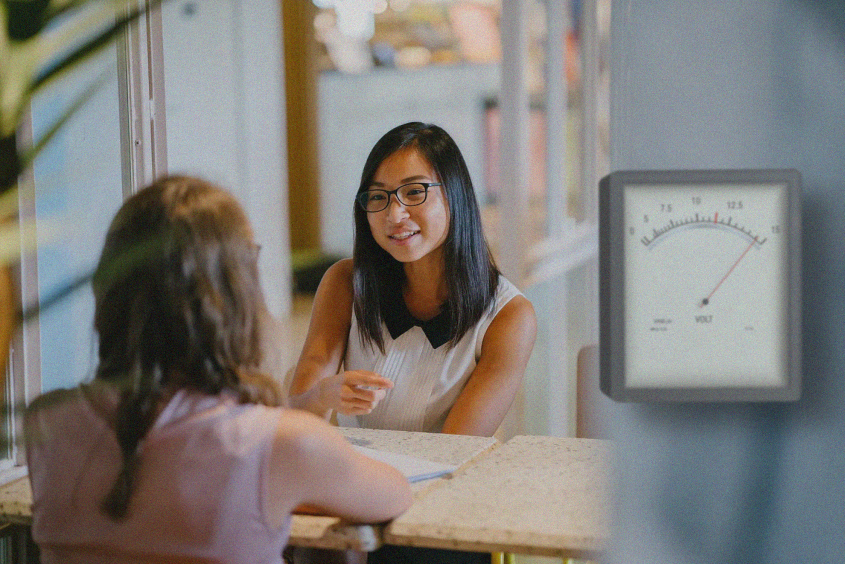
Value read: 14.5V
